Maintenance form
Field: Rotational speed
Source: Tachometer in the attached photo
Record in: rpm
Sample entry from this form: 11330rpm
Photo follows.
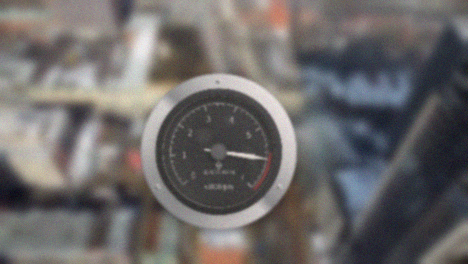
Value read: 6000rpm
